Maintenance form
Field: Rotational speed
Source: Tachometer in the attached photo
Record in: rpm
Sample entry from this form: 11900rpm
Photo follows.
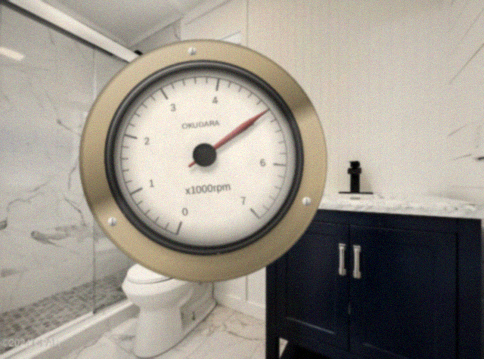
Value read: 5000rpm
